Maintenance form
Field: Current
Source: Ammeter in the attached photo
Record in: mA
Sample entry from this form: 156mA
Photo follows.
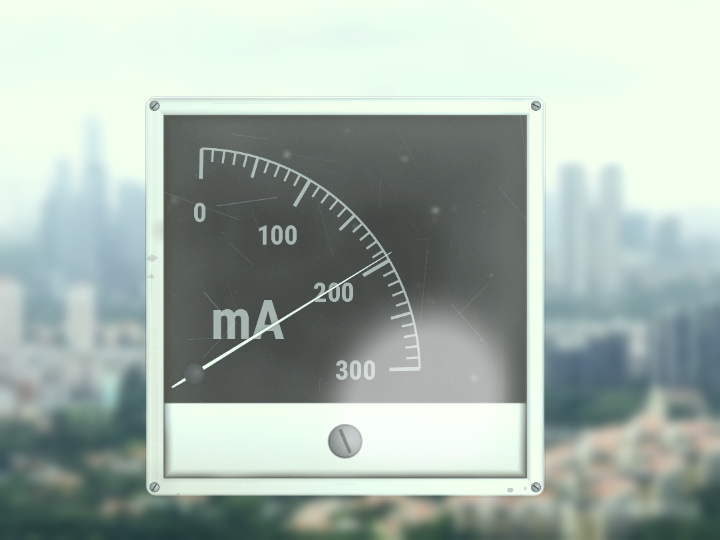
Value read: 195mA
